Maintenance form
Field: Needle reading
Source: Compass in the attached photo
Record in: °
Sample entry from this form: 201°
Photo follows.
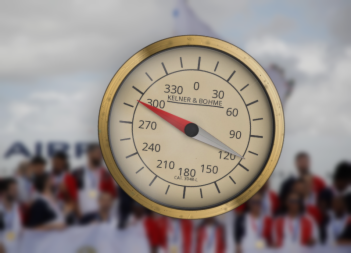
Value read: 292.5°
